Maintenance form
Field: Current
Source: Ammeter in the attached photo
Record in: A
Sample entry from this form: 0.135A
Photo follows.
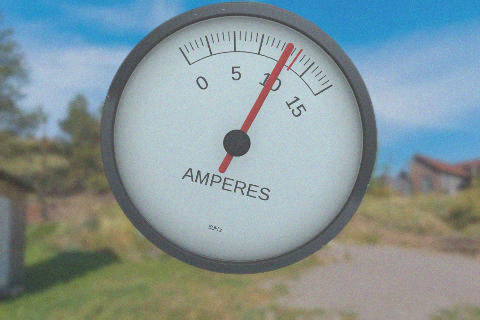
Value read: 10A
